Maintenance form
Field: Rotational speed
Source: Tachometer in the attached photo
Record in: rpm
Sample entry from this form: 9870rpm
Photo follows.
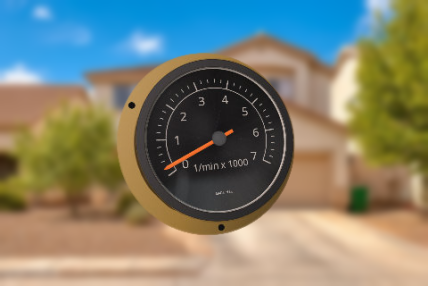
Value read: 200rpm
